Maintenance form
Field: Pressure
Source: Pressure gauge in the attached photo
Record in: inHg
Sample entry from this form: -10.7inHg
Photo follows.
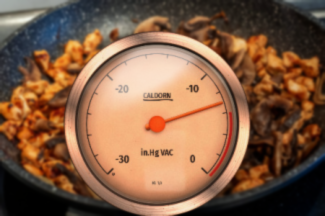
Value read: -7inHg
